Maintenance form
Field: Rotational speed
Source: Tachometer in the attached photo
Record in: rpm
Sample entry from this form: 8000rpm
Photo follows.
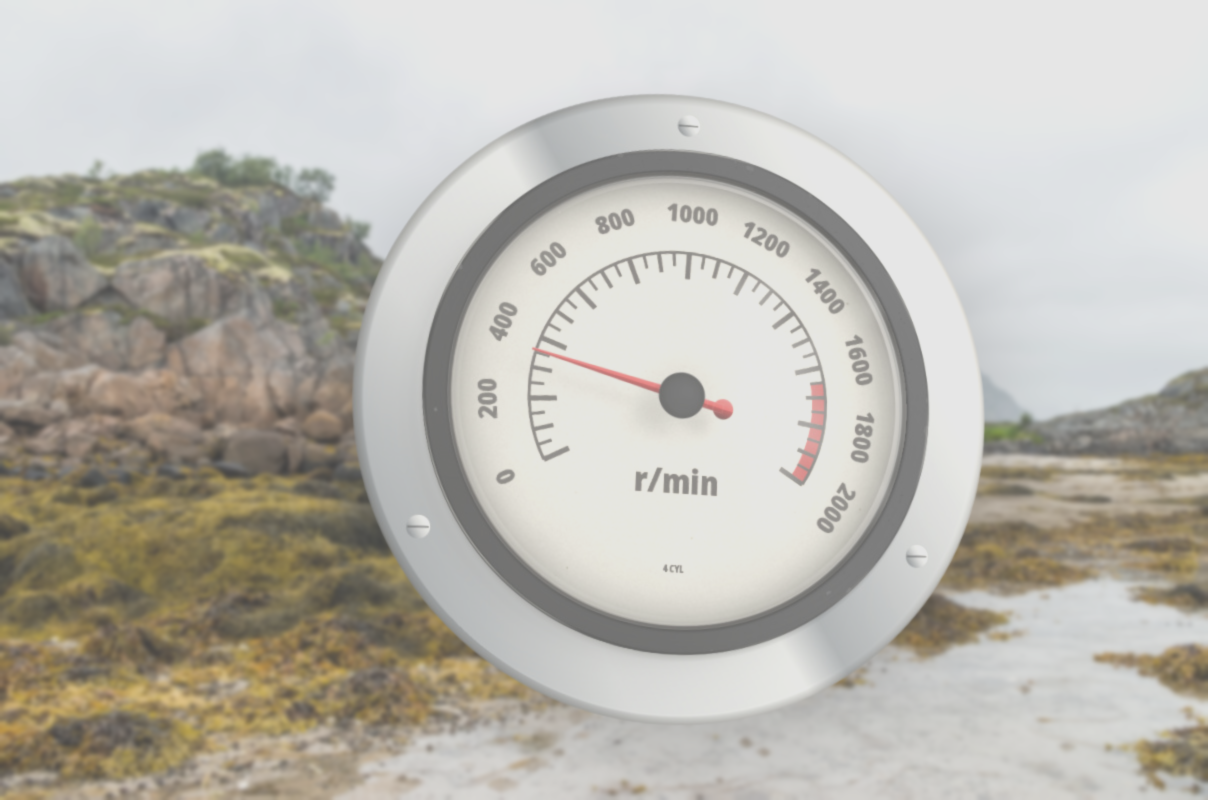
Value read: 350rpm
